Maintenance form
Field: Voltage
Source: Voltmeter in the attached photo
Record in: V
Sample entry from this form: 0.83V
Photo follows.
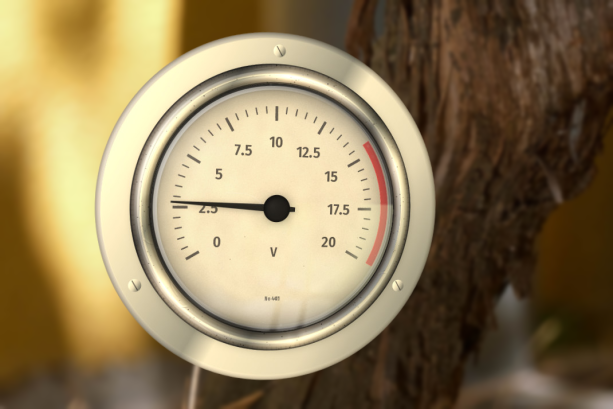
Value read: 2.75V
